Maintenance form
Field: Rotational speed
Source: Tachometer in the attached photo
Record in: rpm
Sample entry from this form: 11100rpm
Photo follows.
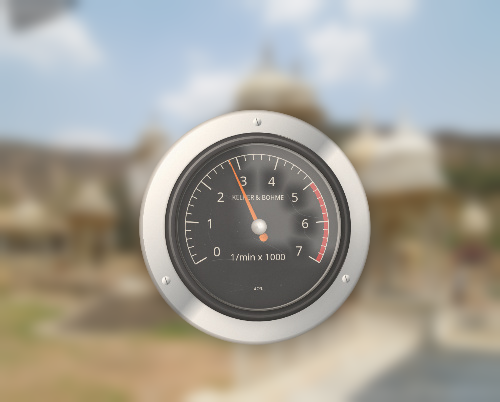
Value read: 2800rpm
